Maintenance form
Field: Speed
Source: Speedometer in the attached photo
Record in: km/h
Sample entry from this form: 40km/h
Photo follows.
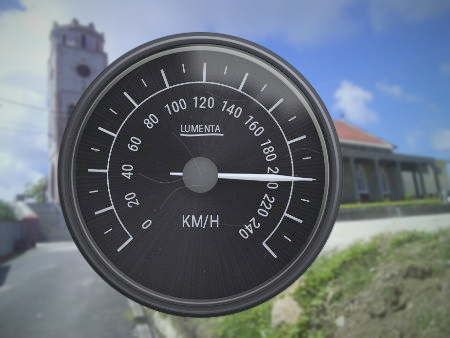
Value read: 200km/h
